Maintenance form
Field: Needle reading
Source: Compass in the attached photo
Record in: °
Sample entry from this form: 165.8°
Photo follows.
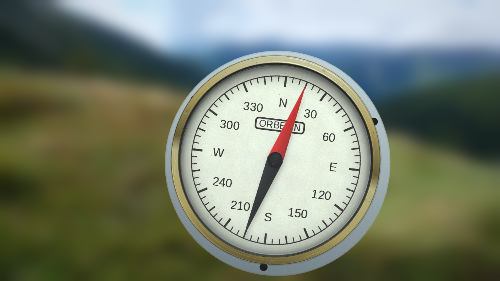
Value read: 15°
